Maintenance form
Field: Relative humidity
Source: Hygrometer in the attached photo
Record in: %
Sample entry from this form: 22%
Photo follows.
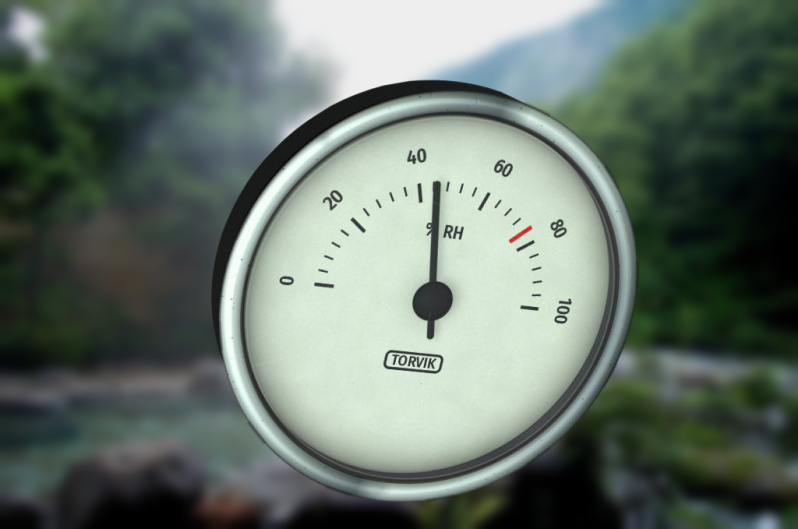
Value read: 44%
